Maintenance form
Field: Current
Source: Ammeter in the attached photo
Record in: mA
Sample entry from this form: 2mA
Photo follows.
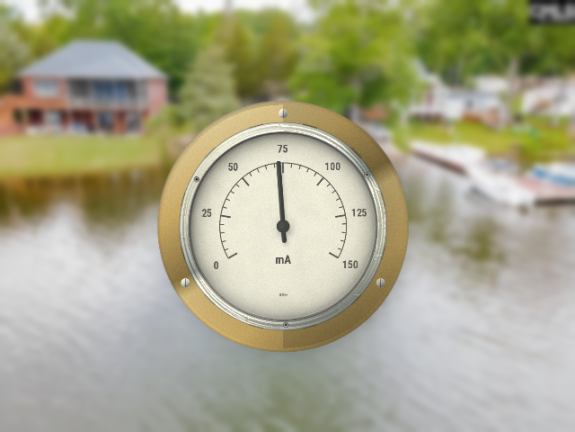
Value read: 72.5mA
